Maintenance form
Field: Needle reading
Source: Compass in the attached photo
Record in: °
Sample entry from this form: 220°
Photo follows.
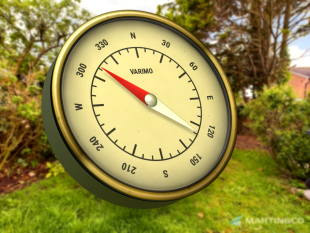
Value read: 310°
